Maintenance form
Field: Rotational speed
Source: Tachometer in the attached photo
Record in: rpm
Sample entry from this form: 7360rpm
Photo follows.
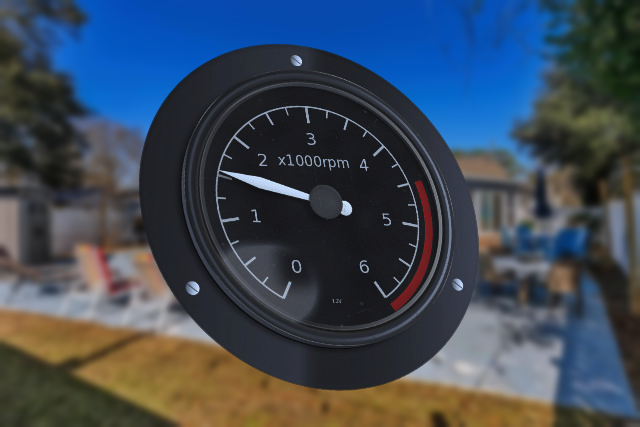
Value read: 1500rpm
